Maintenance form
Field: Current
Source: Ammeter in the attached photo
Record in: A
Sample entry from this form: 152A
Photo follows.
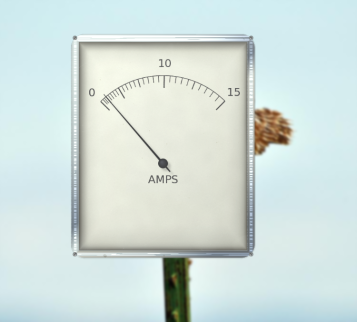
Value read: 2.5A
